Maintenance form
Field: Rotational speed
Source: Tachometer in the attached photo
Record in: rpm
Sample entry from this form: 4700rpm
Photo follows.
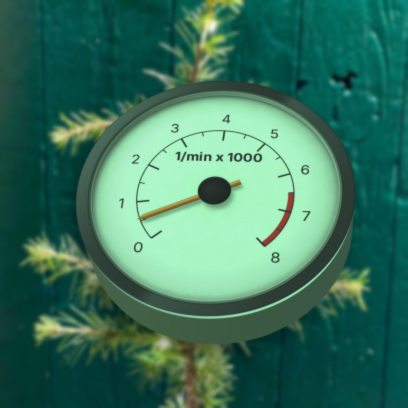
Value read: 500rpm
